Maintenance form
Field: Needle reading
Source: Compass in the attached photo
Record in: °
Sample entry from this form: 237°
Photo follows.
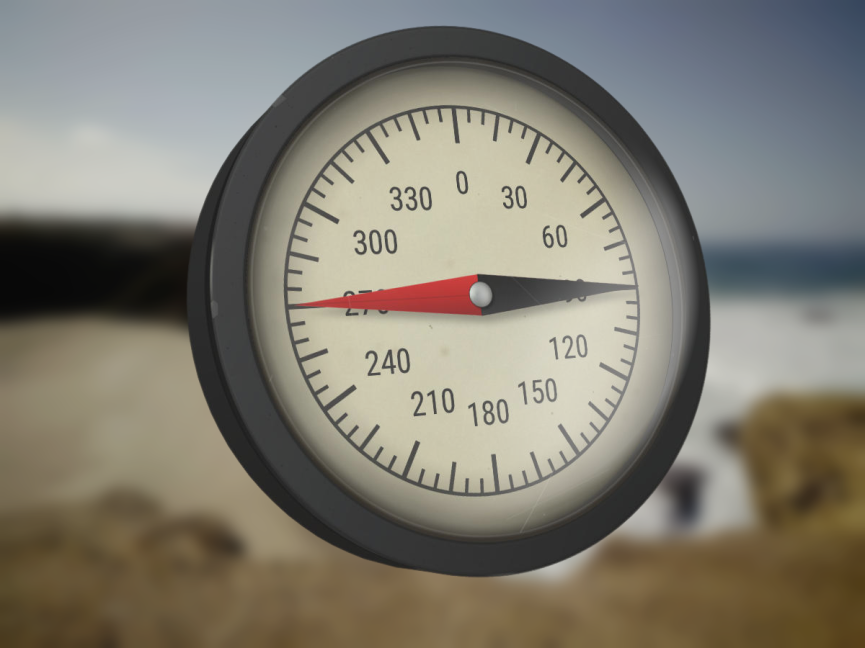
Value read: 270°
